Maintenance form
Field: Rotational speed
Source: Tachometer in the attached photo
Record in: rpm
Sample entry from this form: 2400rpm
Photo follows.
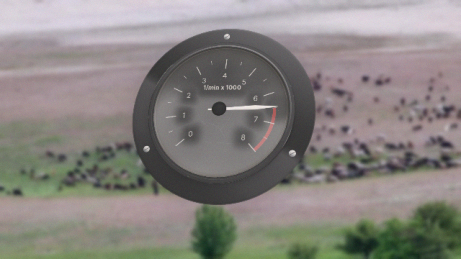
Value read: 6500rpm
